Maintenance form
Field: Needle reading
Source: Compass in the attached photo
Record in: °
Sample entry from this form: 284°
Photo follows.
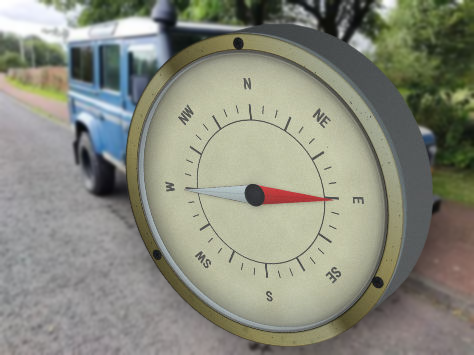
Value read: 90°
